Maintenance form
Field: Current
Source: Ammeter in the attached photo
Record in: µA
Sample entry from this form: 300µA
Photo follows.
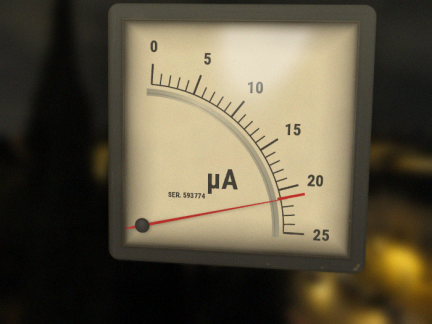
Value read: 21µA
